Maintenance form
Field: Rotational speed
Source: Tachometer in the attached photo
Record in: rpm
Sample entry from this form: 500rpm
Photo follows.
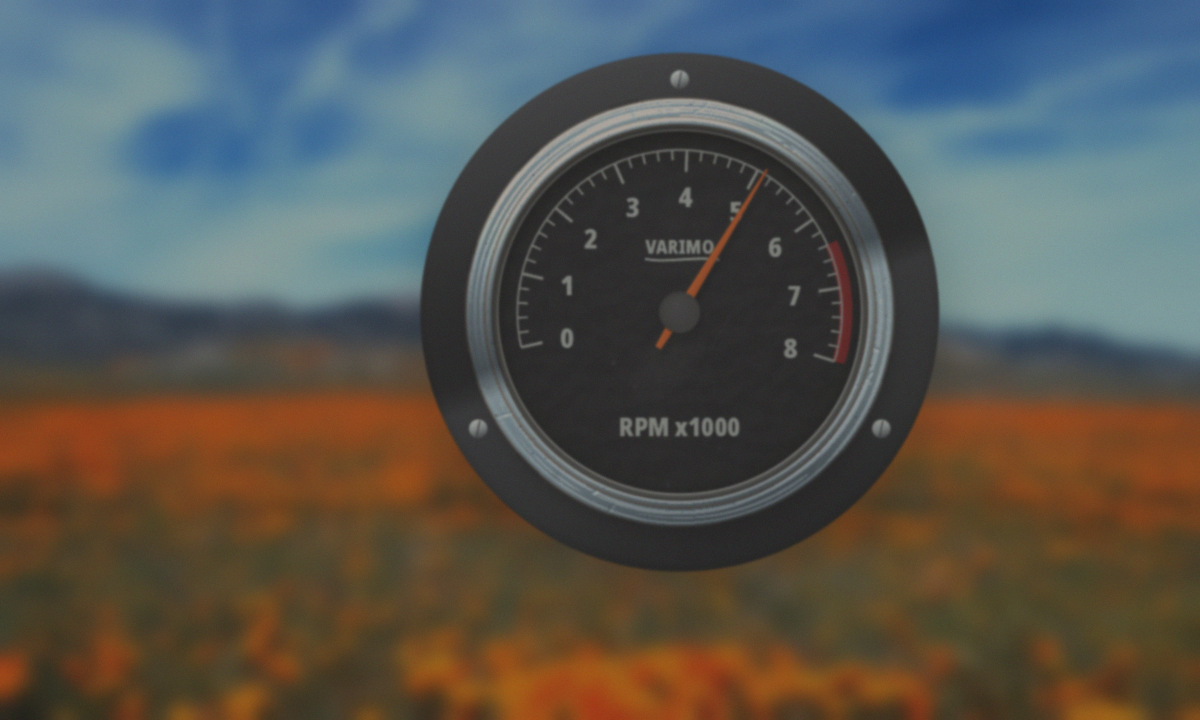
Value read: 5100rpm
